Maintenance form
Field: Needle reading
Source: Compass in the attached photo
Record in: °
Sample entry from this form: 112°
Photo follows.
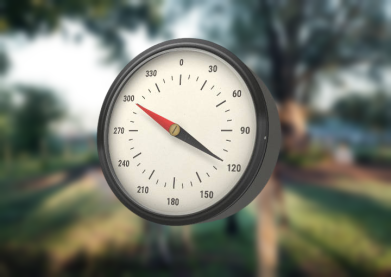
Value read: 300°
